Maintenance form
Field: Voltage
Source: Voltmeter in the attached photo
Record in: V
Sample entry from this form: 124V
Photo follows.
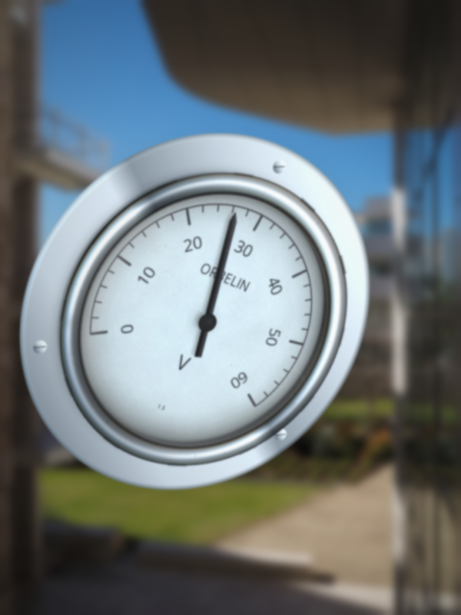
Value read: 26V
